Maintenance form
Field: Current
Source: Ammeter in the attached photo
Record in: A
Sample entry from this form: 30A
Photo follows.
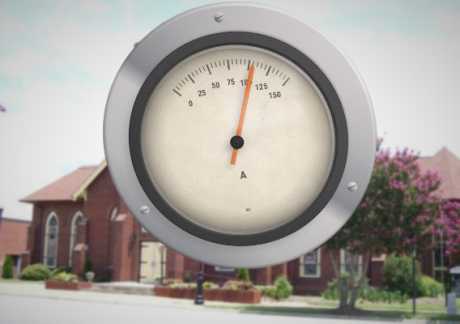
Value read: 105A
